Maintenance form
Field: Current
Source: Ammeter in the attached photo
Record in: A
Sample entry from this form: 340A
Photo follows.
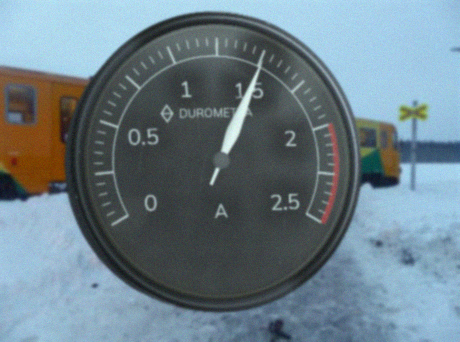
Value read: 1.5A
